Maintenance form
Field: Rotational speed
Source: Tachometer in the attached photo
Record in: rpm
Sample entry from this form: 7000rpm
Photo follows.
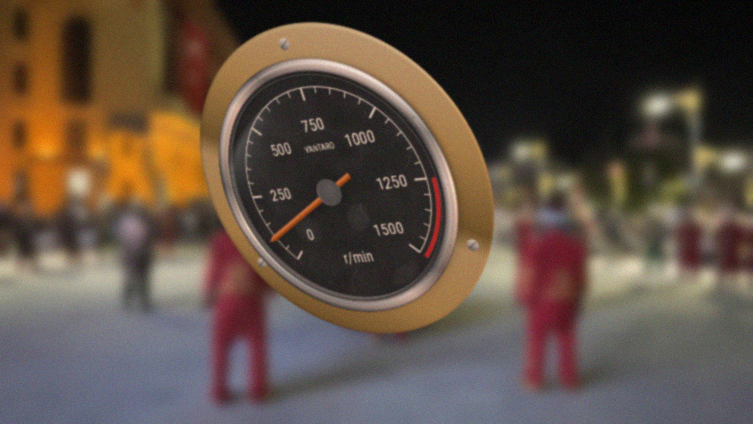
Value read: 100rpm
